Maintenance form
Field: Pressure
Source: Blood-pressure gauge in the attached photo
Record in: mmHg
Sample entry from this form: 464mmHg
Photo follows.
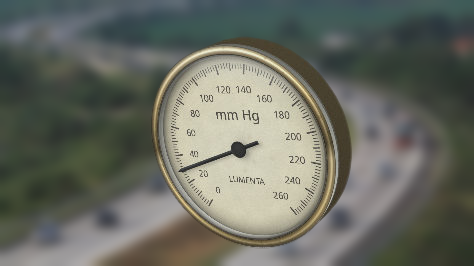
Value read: 30mmHg
